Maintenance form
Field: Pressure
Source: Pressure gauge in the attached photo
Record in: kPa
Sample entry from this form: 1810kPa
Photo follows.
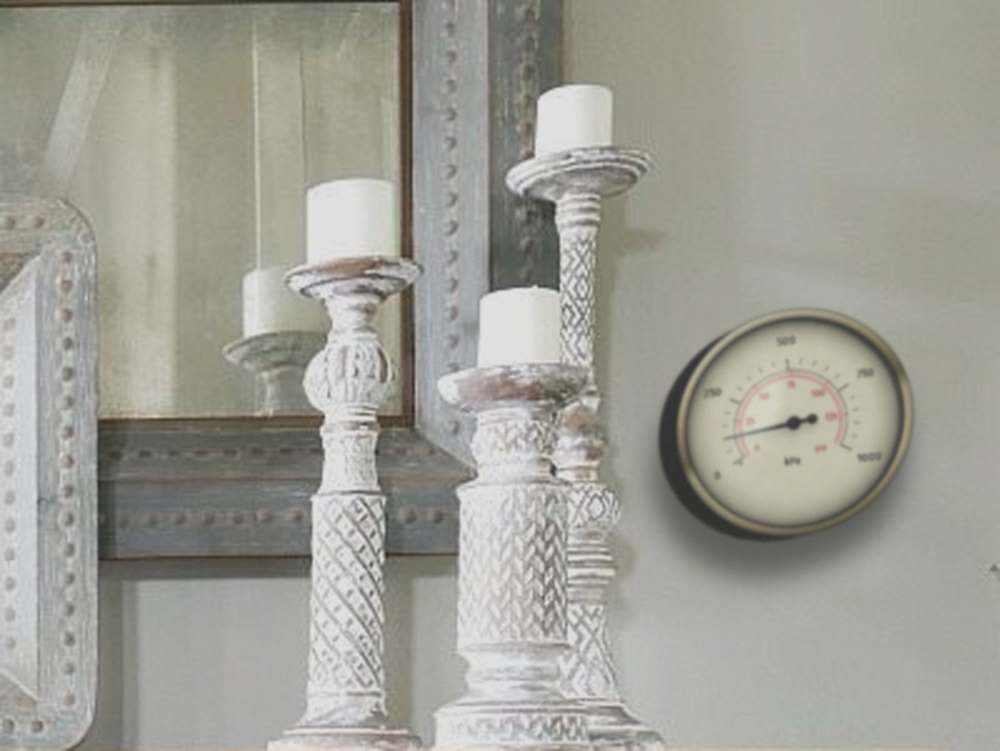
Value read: 100kPa
